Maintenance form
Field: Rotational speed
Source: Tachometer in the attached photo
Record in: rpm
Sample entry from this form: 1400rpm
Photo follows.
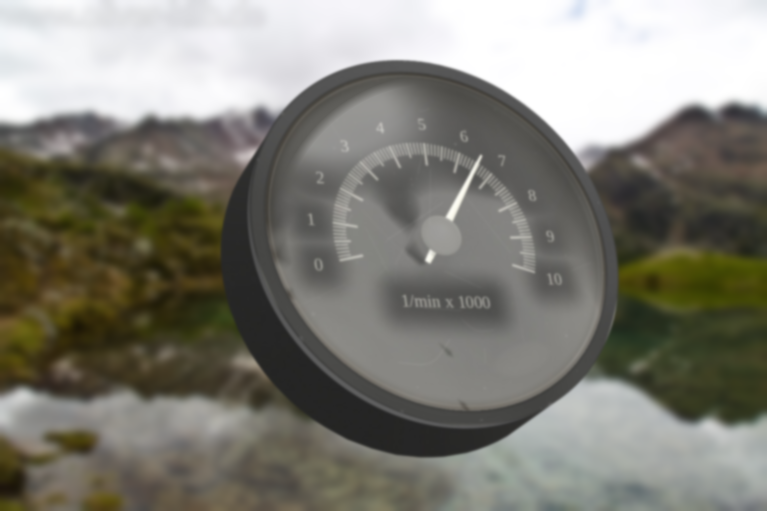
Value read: 6500rpm
